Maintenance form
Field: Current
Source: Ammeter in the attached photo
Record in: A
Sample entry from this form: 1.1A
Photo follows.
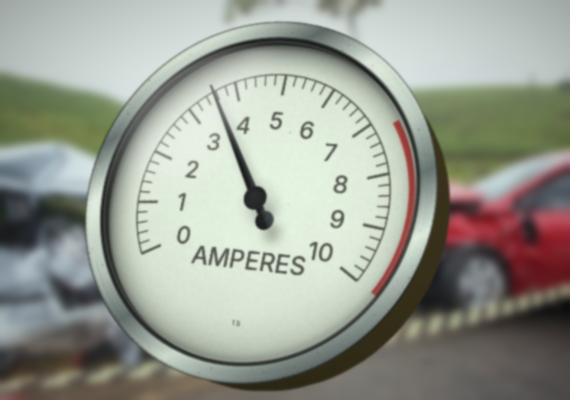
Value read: 3.6A
